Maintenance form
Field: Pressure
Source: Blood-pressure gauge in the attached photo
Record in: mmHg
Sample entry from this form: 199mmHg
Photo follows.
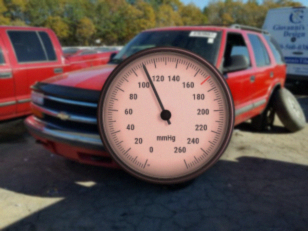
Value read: 110mmHg
